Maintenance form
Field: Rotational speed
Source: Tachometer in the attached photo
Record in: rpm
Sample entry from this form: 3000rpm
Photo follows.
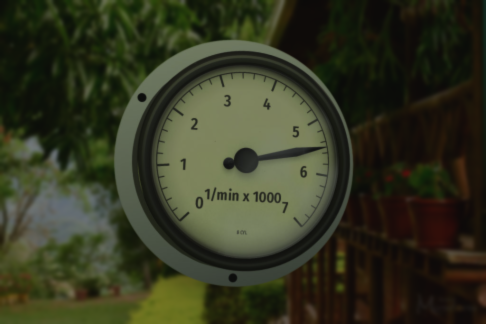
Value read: 5500rpm
